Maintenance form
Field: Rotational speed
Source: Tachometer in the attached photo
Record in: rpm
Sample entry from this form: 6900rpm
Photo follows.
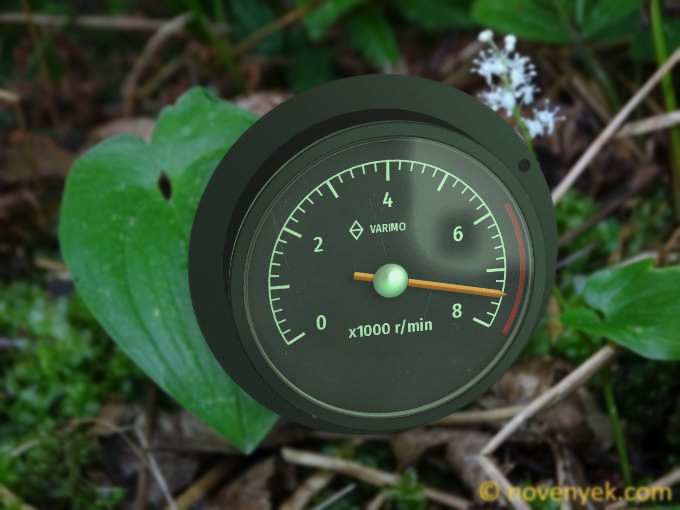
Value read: 7400rpm
